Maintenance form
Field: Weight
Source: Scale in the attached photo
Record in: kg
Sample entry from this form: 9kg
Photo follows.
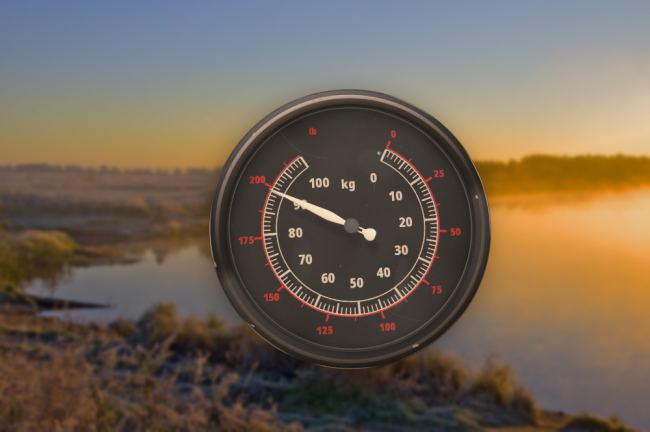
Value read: 90kg
